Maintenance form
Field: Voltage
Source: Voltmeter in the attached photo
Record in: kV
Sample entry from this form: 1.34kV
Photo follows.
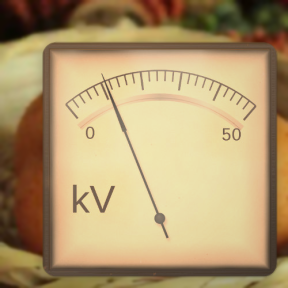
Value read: 11kV
